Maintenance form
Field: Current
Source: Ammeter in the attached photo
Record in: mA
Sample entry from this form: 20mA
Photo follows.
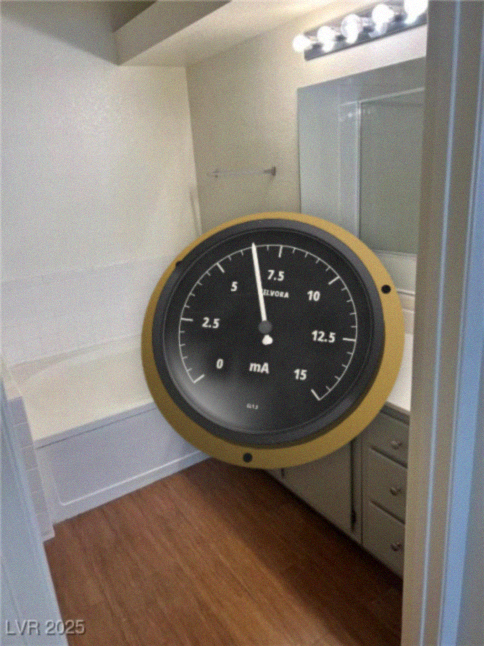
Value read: 6.5mA
